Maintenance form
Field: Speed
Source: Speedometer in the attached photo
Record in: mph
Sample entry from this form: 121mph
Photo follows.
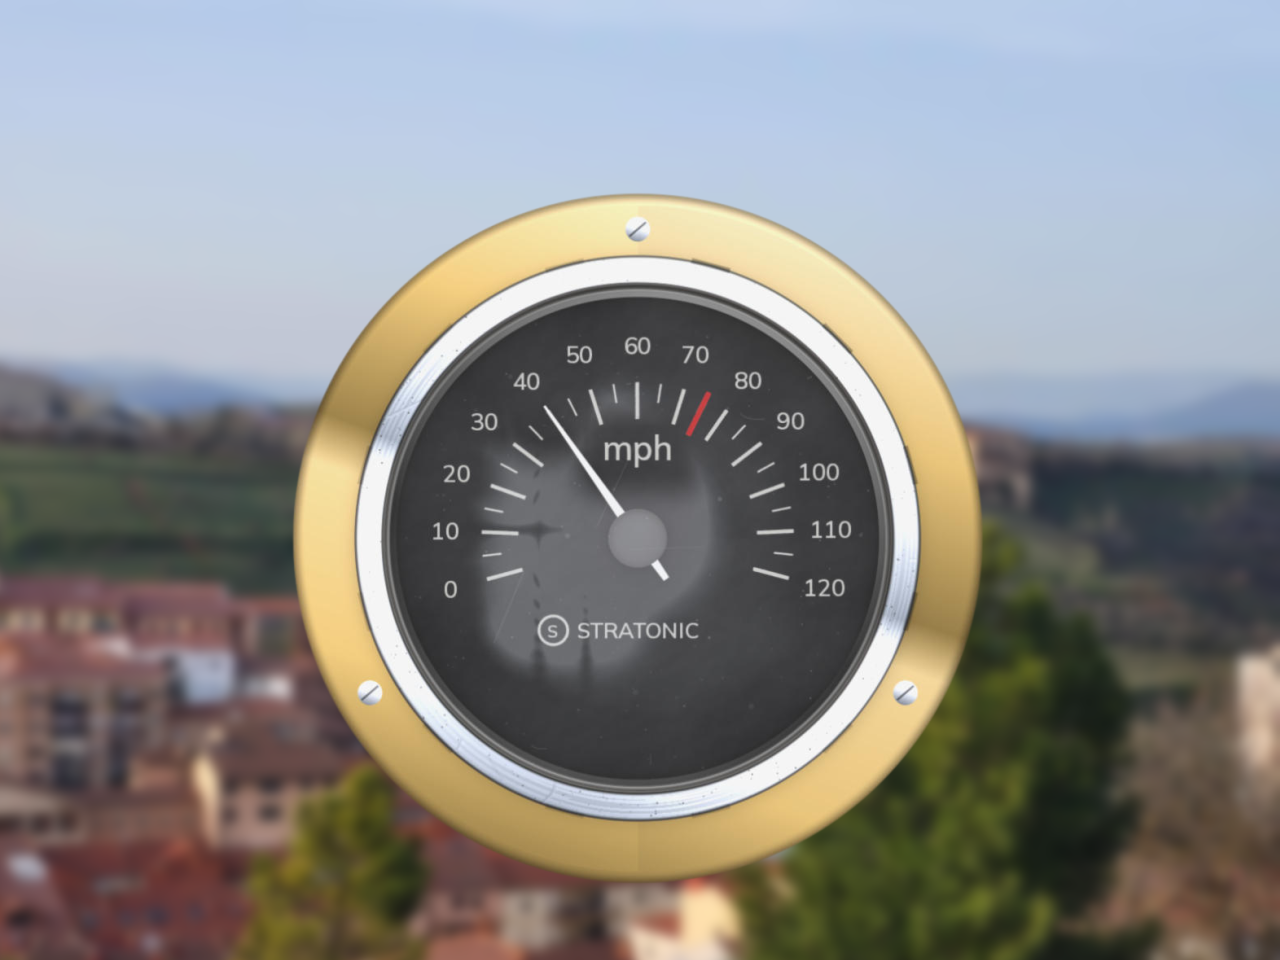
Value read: 40mph
